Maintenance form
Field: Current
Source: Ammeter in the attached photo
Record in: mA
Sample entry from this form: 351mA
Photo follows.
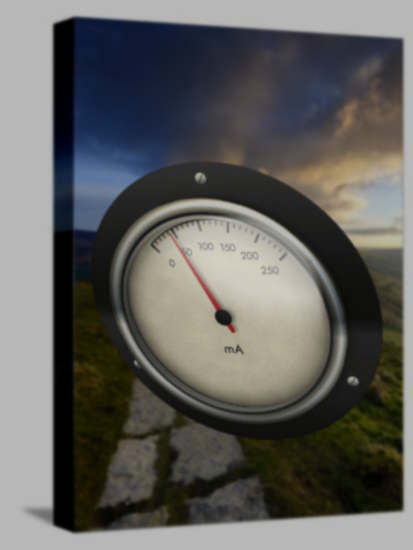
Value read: 50mA
